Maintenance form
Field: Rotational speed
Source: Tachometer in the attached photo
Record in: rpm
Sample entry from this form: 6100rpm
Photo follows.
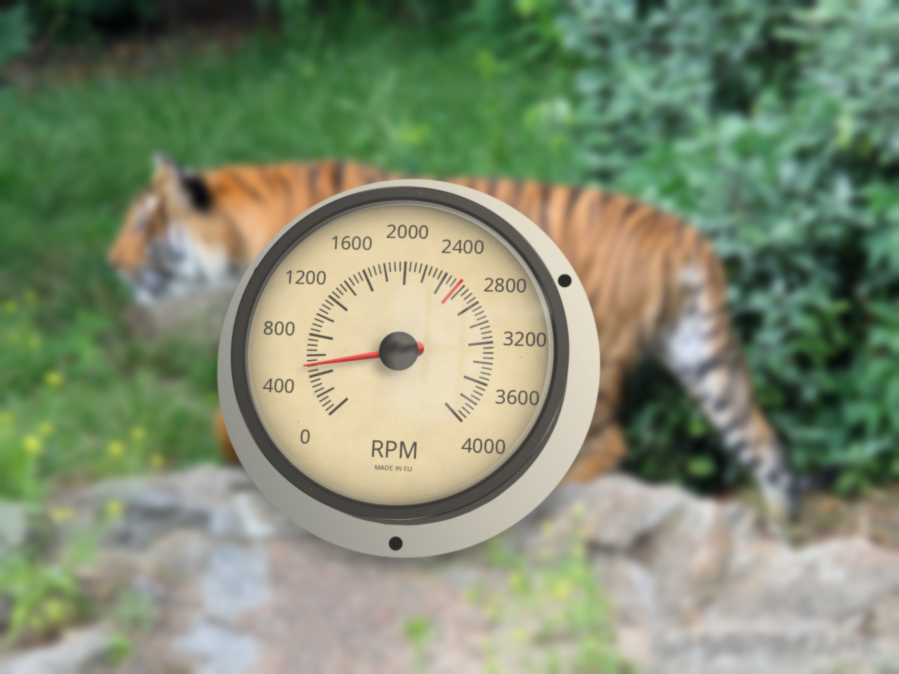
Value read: 500rpm
